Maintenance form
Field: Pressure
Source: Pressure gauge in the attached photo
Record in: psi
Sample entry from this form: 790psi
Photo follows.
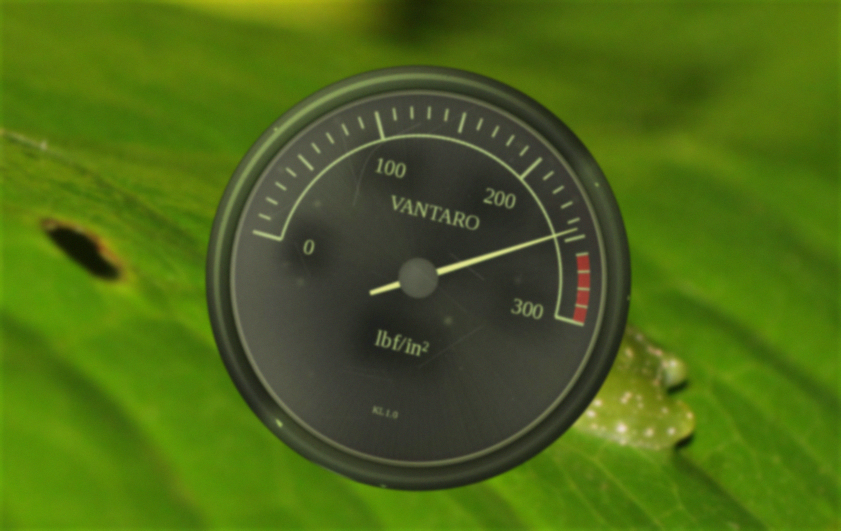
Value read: 245psi
